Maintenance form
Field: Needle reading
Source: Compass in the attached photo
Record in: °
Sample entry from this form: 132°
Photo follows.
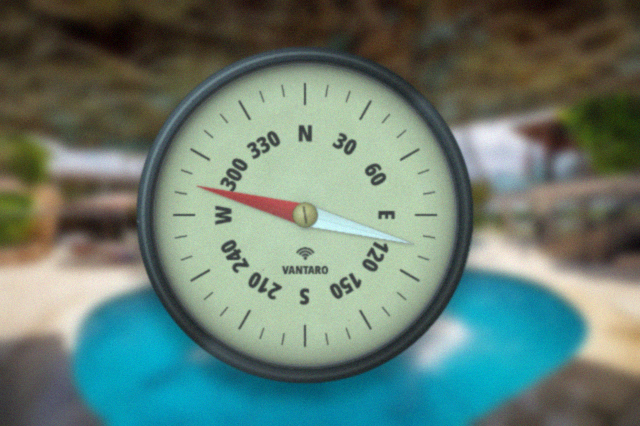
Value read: 285°
